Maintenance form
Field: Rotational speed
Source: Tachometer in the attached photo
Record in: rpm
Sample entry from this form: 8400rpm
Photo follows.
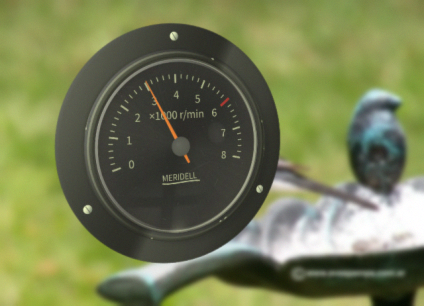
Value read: 3000rpm
